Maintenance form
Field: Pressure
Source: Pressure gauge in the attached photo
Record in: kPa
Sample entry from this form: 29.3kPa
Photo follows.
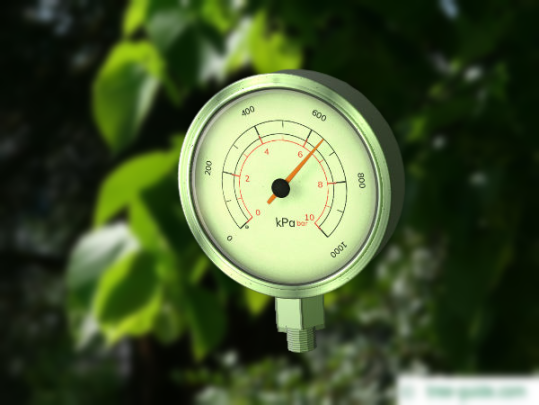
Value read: 650kPa
